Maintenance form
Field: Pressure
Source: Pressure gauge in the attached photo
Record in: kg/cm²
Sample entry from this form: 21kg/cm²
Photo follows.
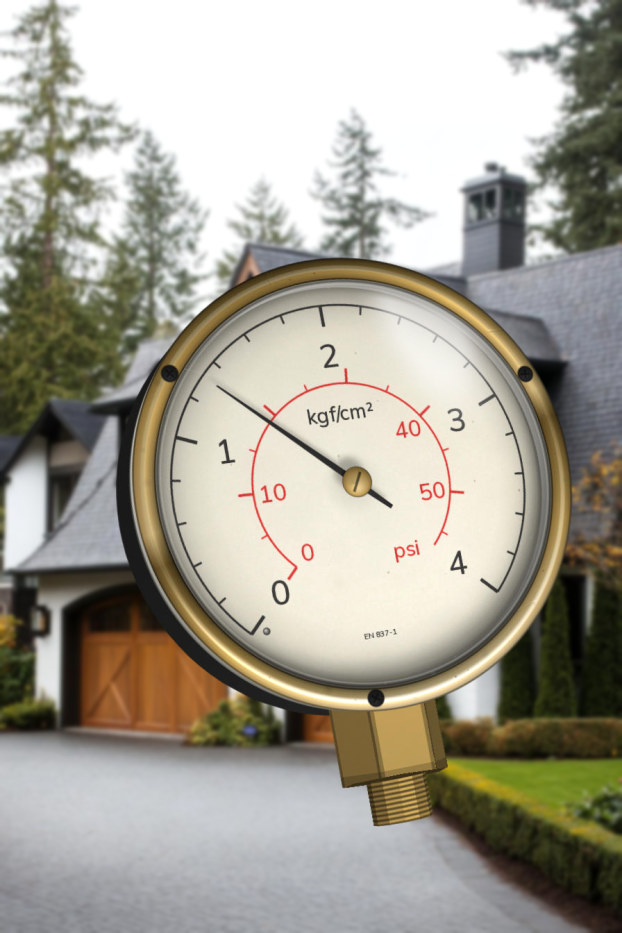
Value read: 1.3kg/cm²
